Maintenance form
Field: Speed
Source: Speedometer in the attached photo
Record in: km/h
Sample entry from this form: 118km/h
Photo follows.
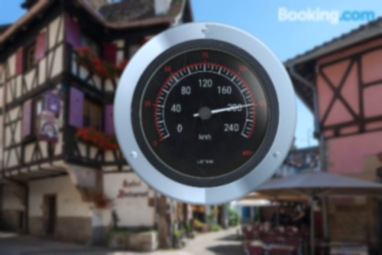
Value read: 200km/h
